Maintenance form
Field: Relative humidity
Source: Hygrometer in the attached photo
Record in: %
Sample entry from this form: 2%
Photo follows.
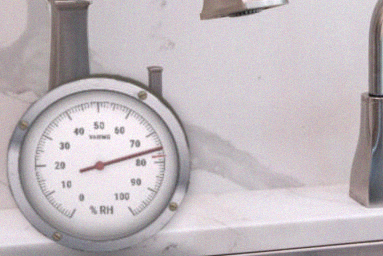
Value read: 75%
